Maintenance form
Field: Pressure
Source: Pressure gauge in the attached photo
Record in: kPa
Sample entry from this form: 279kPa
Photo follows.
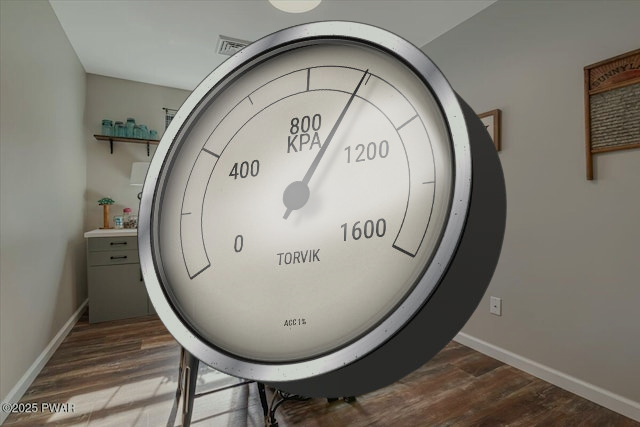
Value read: 1000kPa
